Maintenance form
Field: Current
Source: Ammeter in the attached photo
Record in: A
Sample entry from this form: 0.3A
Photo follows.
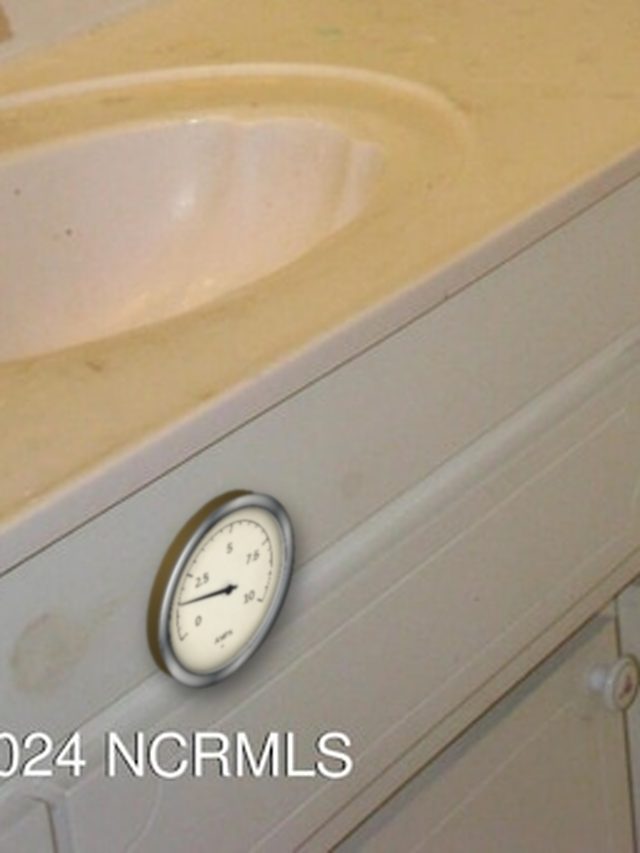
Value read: 1.5A
